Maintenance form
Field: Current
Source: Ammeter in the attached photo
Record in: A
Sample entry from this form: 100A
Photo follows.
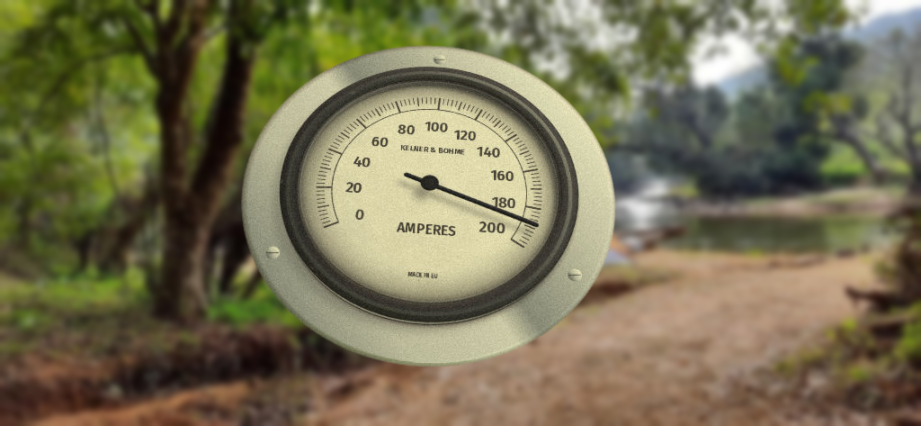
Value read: 190A
